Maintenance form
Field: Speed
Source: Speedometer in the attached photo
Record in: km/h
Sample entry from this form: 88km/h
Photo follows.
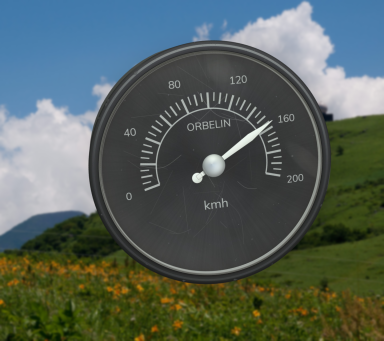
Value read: 155km/h
